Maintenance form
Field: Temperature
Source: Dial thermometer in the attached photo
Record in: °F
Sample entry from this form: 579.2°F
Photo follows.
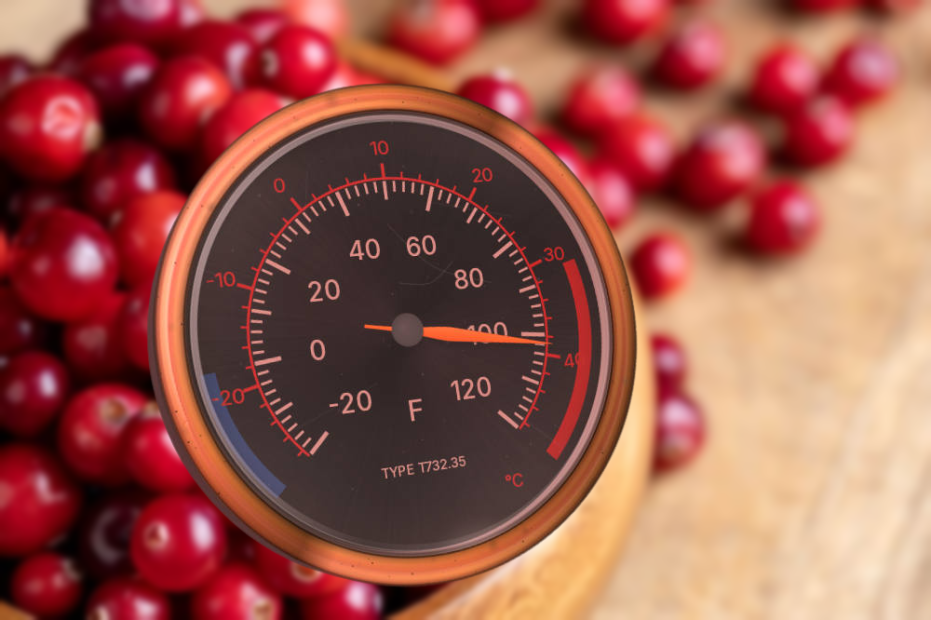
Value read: 102°F
